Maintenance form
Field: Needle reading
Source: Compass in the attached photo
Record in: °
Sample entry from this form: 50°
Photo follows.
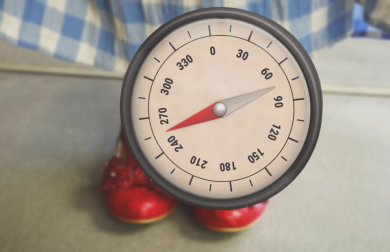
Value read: 255°
